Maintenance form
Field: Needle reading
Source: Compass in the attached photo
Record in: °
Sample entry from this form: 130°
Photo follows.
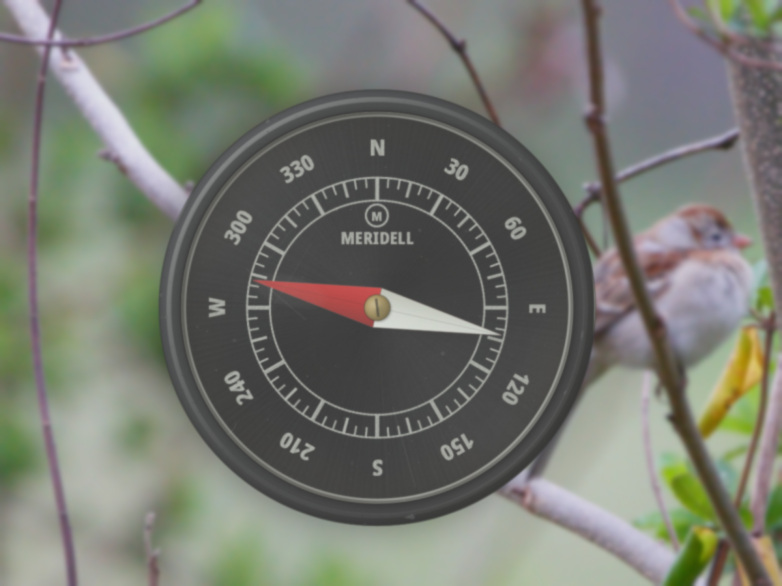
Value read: 282.5°
